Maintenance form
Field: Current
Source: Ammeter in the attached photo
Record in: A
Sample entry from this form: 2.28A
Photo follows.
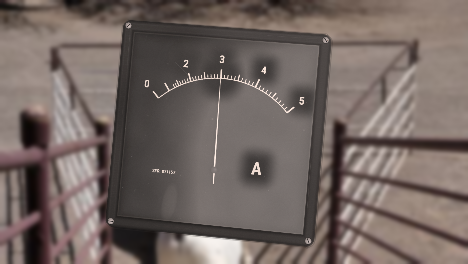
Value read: 3A
